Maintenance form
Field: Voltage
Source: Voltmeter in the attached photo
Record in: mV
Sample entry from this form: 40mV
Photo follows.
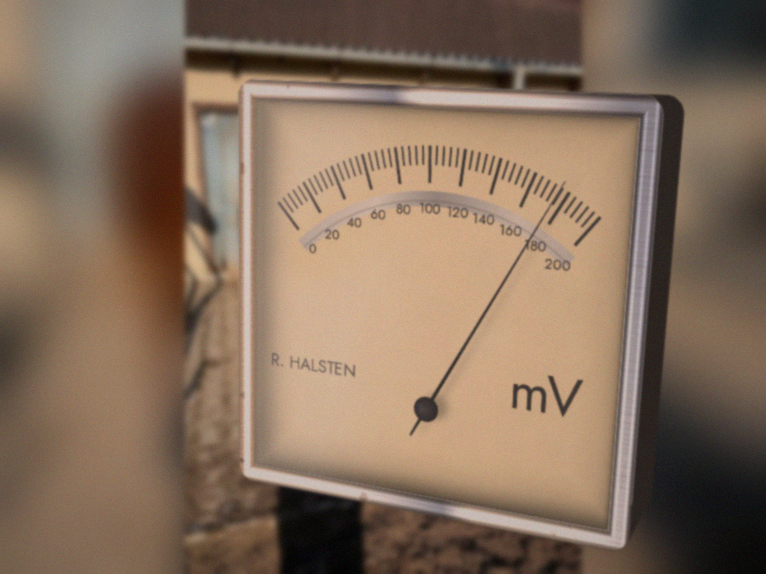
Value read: 176mV
